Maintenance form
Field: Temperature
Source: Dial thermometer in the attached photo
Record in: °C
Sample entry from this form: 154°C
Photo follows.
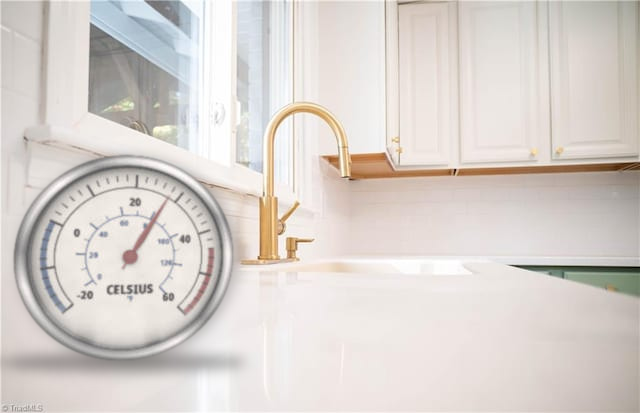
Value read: 28°C
